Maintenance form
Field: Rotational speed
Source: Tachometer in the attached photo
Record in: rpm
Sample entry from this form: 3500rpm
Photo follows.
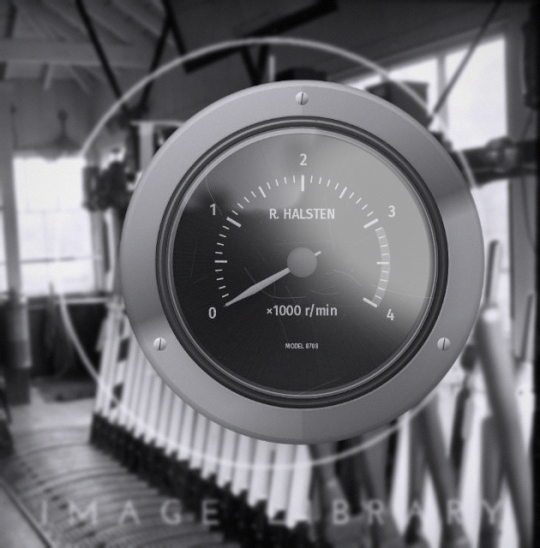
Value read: 0rpm
